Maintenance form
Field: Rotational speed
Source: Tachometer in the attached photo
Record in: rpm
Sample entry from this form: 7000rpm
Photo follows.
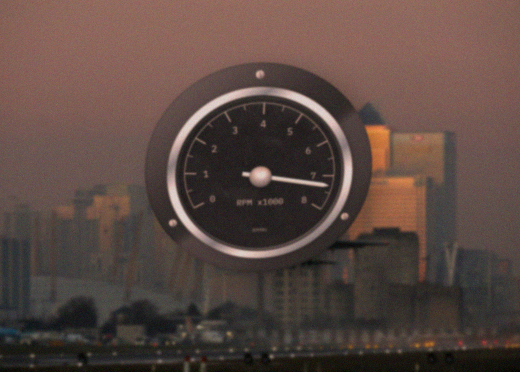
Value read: 7250rpm
